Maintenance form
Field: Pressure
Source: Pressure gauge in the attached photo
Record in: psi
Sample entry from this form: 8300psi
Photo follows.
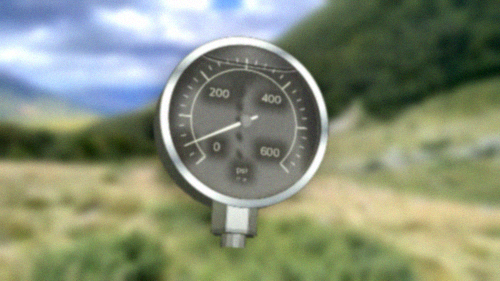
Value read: 40psi
